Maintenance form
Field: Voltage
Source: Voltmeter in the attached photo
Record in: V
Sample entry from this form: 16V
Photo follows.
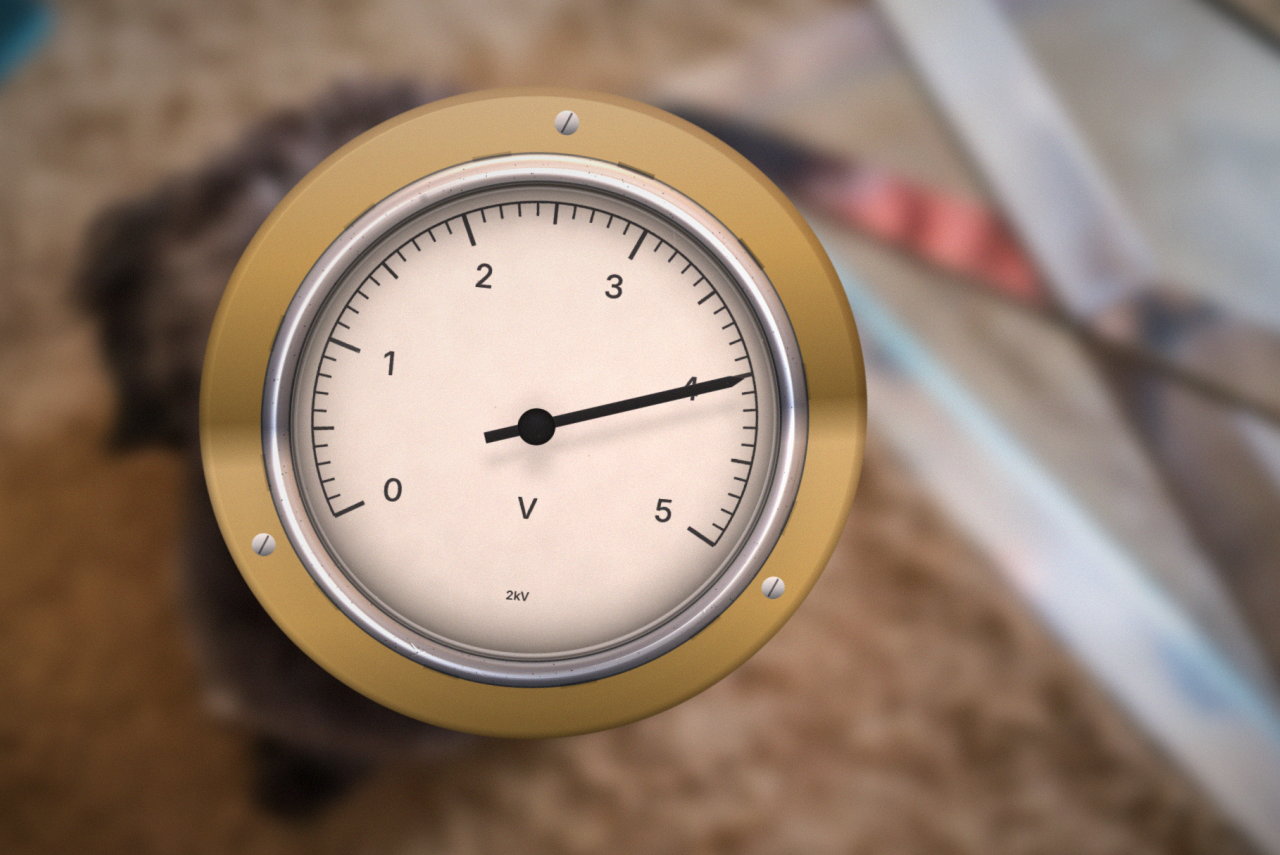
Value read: 4V
